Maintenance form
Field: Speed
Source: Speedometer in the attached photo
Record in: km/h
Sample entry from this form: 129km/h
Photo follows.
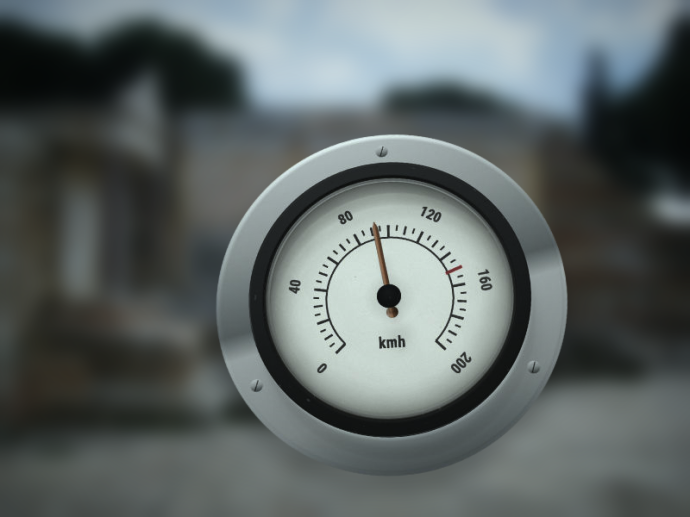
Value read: 92.5km/h
